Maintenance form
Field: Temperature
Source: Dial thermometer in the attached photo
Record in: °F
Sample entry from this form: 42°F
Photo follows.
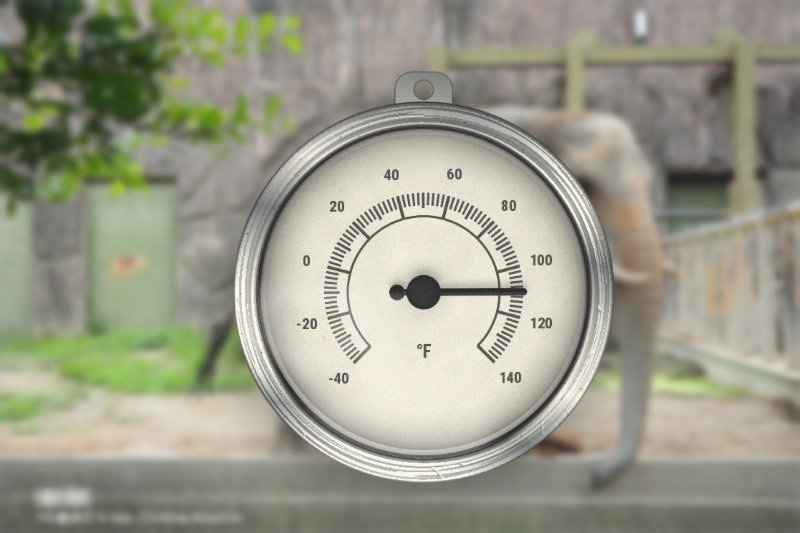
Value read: 110°F
